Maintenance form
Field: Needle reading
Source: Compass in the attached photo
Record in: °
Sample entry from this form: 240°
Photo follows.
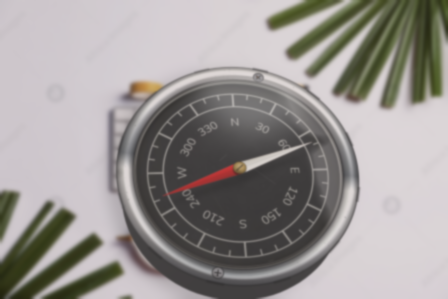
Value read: 250°
